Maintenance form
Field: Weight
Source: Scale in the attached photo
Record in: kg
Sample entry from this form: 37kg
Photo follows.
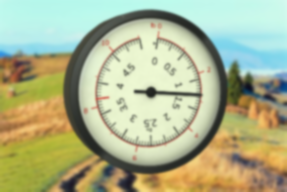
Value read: 1.25kg
